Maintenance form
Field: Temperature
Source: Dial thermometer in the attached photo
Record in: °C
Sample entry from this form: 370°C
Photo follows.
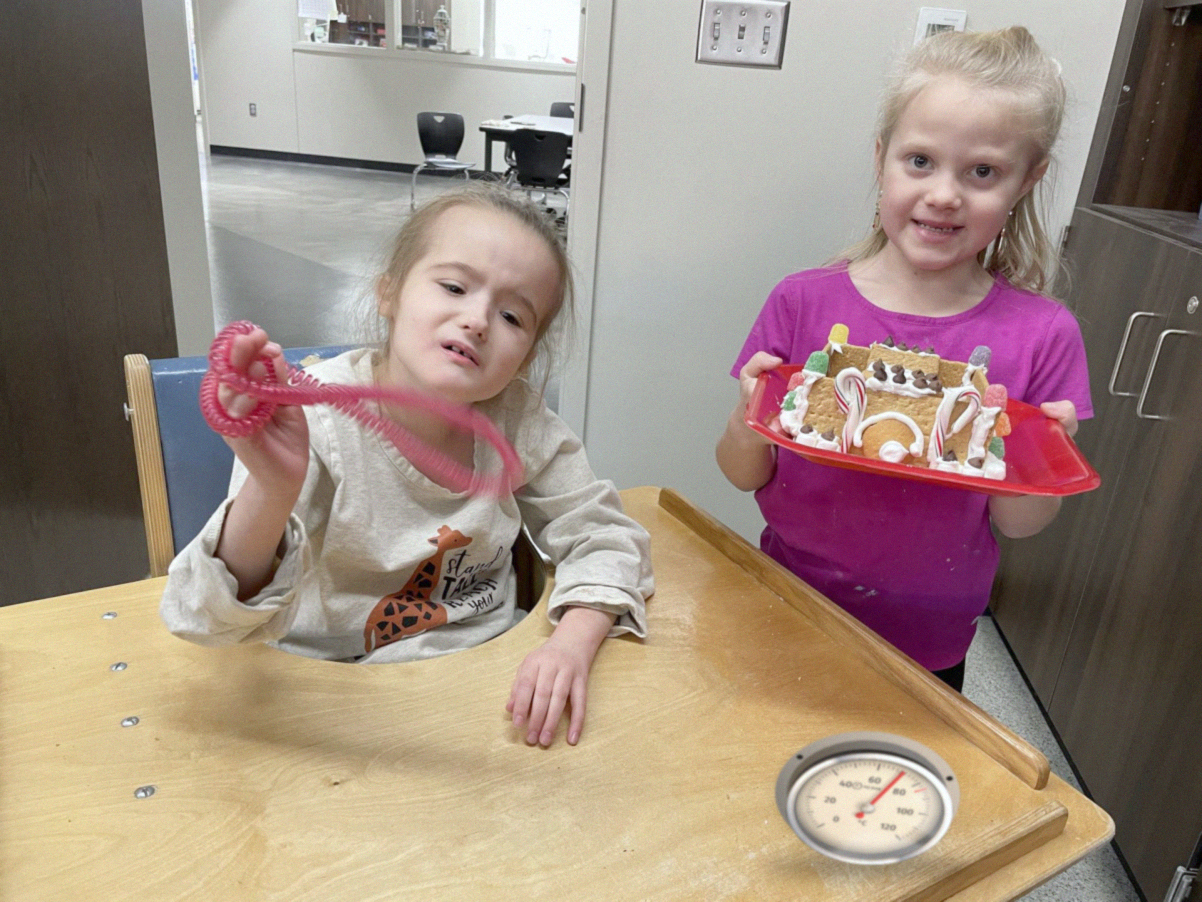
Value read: 70°C
